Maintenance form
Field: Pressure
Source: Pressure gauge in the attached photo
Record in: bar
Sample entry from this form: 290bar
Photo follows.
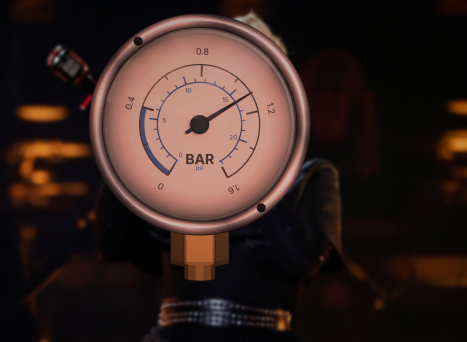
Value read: 1.1bar
